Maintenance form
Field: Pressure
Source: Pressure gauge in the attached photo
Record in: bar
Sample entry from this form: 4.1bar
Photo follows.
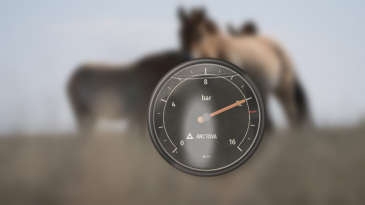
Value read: 12bar
